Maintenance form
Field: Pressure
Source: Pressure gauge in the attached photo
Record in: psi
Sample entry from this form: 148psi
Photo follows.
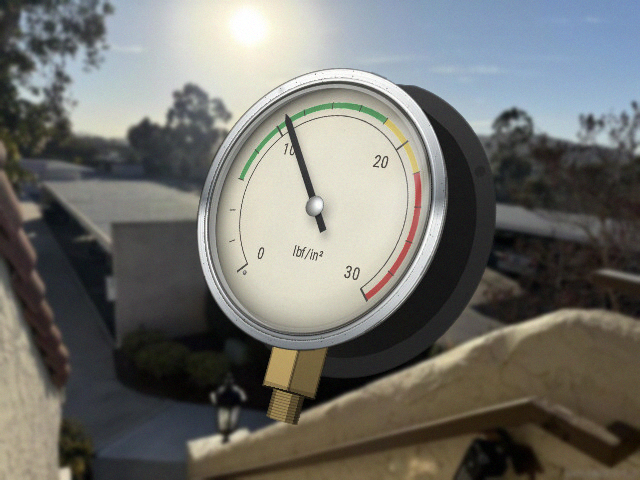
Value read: 11psi
